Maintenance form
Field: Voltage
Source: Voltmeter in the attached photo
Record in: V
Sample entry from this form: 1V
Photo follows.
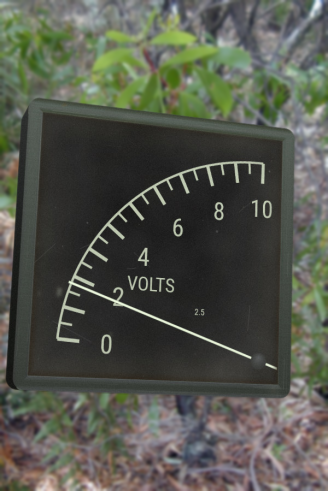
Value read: 1.75V
